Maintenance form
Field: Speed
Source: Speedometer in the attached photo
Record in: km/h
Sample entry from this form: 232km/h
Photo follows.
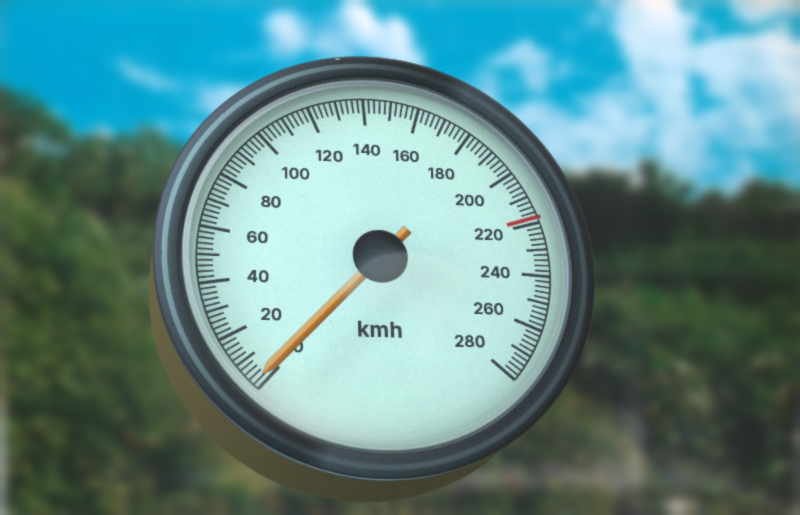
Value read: 2km/h
